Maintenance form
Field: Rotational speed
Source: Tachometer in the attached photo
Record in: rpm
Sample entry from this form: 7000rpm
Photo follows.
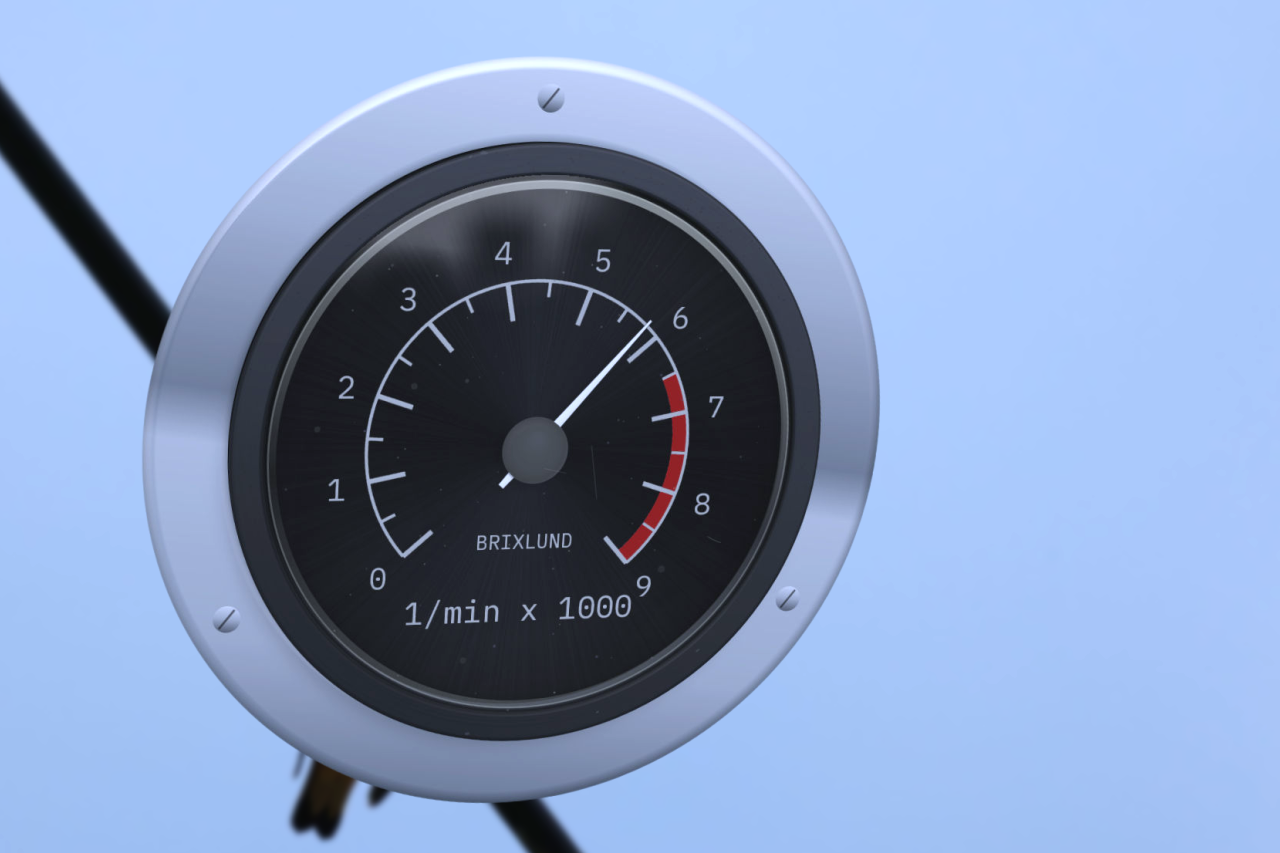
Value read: 5750rpm
